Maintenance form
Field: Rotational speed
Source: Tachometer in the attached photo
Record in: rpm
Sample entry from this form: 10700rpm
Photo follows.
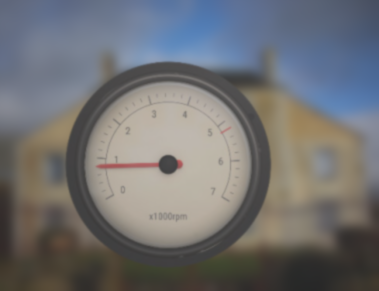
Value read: 800rpm
